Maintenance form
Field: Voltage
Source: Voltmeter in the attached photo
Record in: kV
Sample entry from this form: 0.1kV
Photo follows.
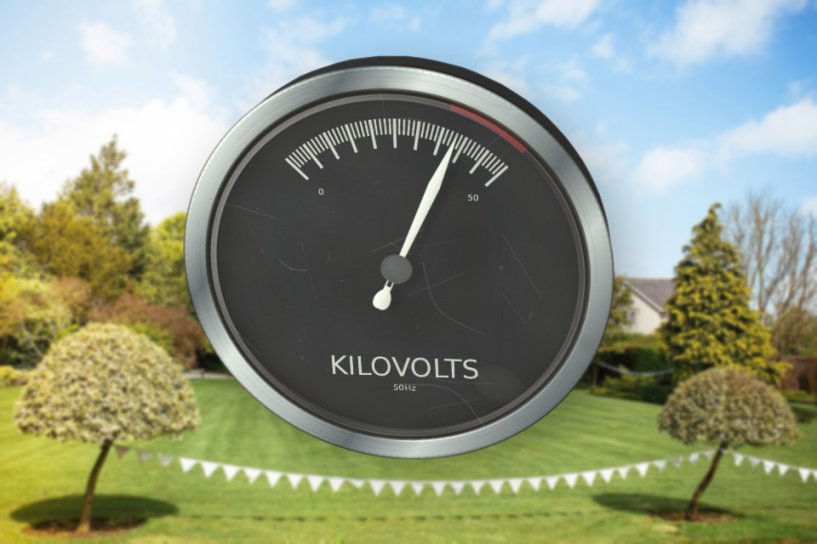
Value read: 38kV
